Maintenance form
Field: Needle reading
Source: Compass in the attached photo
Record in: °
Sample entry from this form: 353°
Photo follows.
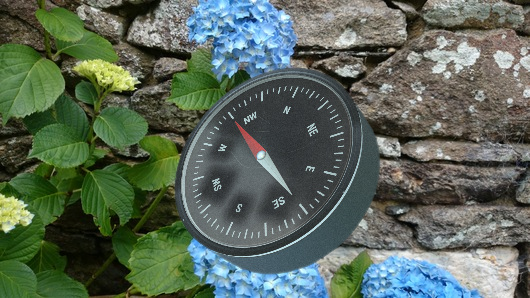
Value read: 300°
